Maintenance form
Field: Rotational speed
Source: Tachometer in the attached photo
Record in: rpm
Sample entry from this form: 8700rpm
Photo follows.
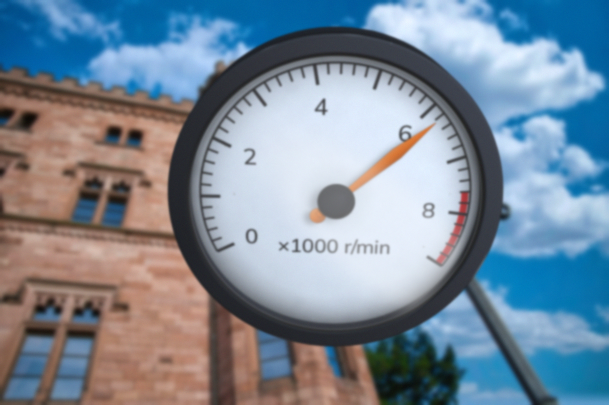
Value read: 6200rpm
